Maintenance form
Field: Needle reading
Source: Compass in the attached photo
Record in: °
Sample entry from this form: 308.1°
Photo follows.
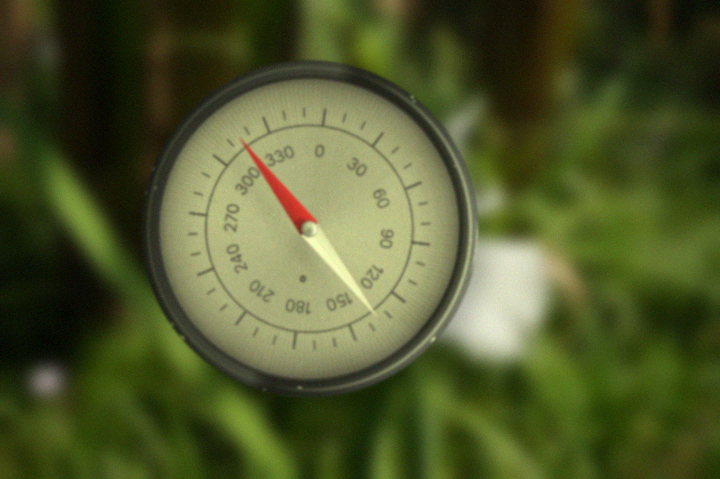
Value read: 315°
